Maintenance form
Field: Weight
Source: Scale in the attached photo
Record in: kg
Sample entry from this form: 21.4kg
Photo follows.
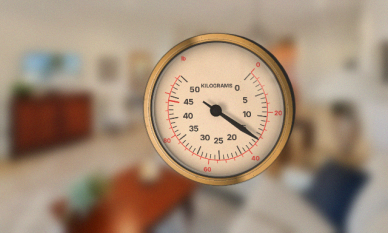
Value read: 15kg
